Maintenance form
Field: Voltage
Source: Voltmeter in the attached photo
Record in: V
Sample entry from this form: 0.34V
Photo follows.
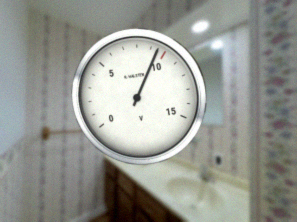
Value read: 9.5V
